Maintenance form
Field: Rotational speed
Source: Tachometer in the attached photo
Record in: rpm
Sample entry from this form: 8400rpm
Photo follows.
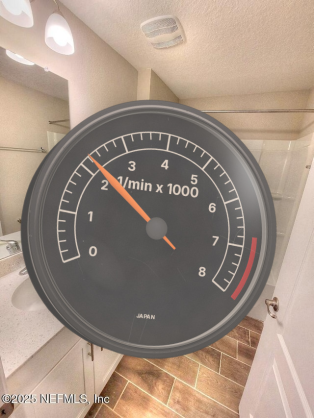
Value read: 2200rpm
